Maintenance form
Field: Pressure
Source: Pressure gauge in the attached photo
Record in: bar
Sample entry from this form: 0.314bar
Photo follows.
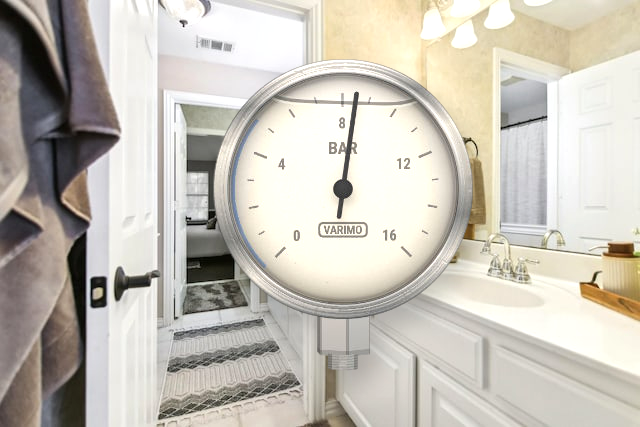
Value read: 8.5bar
